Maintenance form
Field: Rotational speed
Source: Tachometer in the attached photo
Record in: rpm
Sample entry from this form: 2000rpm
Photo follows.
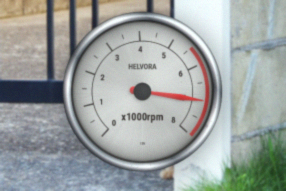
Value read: 7000rpm
